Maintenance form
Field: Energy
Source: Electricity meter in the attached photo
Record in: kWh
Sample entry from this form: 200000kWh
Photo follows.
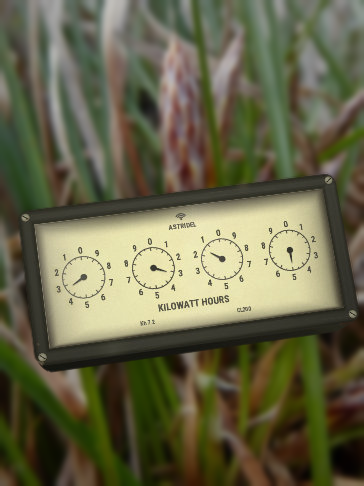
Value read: 3315kWh
